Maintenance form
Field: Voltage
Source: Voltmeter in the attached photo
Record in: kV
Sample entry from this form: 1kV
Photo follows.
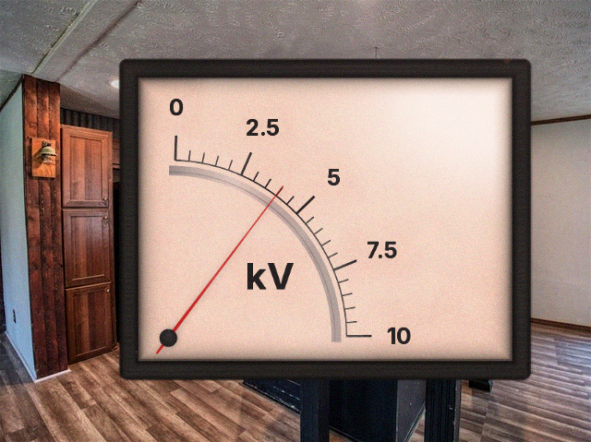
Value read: 4kV
